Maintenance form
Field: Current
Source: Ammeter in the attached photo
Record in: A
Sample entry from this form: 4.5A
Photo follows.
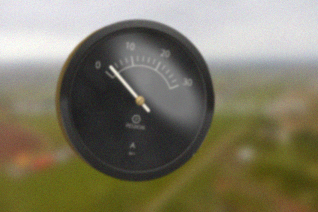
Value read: 2A
